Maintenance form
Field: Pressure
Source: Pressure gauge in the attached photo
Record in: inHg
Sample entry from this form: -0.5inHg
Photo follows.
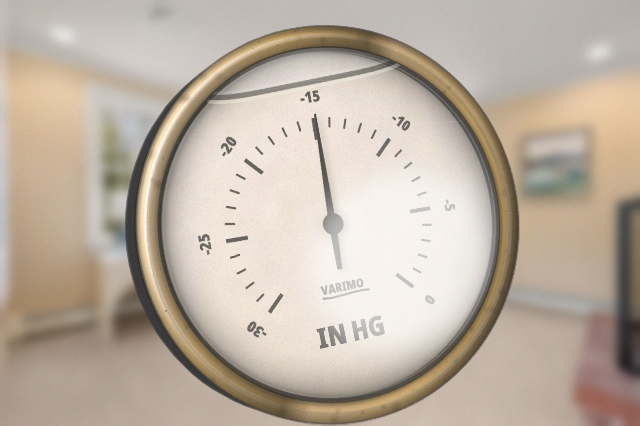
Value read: -15inHg
